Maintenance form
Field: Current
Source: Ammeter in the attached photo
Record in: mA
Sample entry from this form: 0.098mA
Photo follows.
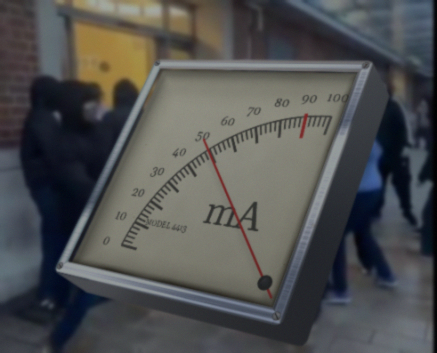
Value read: 50mA
